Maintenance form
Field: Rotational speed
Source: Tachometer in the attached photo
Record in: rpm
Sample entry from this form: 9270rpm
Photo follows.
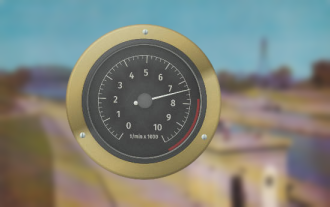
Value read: 7400rpm
